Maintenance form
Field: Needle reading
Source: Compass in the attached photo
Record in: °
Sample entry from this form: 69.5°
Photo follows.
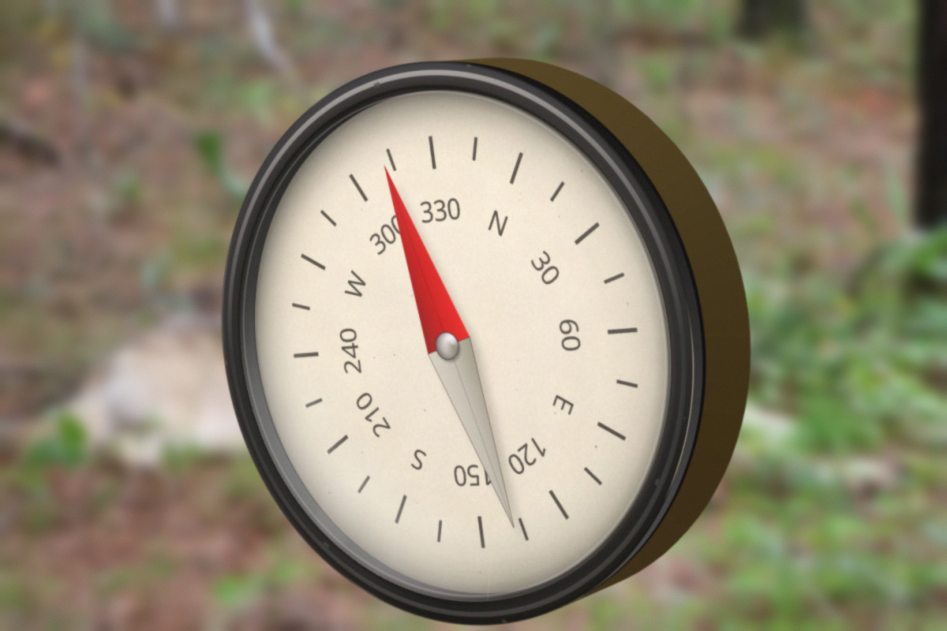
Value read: 315°
